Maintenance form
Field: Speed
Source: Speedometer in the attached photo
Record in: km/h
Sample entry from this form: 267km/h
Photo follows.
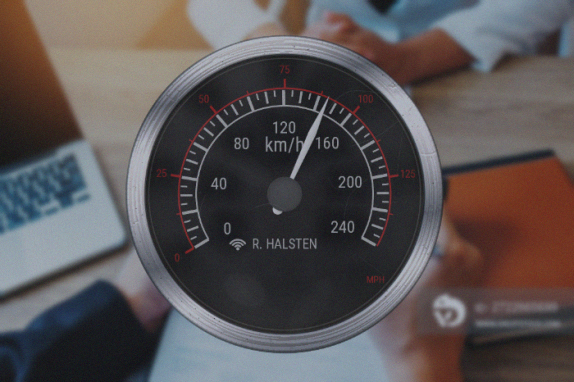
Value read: 145km/h
